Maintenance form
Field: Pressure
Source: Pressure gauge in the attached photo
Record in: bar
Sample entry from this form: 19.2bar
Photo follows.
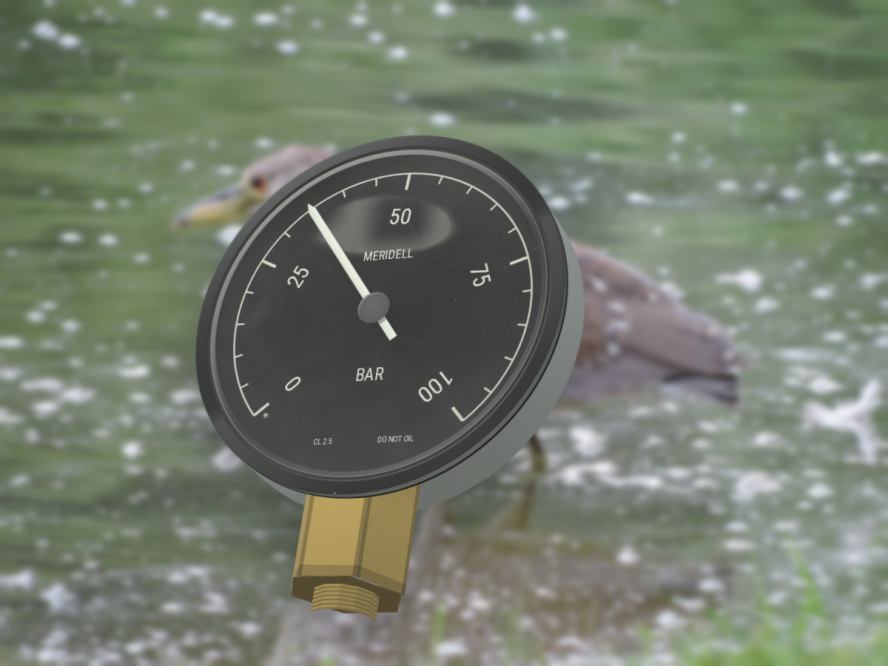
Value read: 35bar
